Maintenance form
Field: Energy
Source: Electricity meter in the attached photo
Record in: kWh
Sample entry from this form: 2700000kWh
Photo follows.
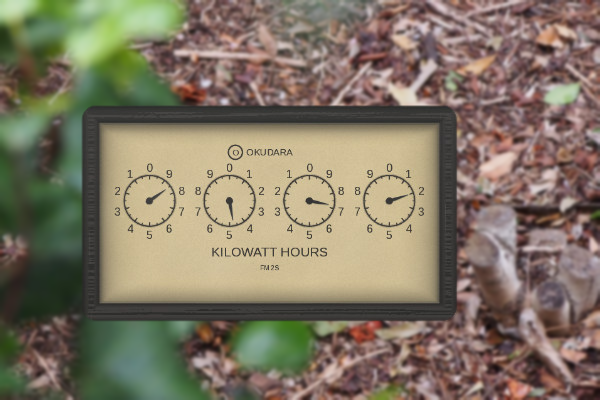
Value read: 8472kWh
